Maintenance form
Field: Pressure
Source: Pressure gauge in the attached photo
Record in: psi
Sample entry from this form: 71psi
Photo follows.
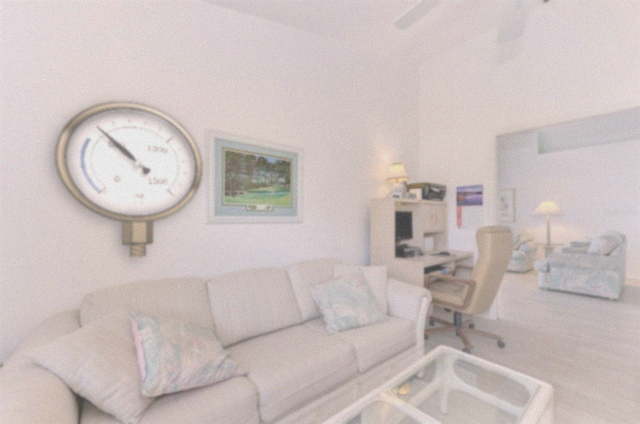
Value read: 500psi
